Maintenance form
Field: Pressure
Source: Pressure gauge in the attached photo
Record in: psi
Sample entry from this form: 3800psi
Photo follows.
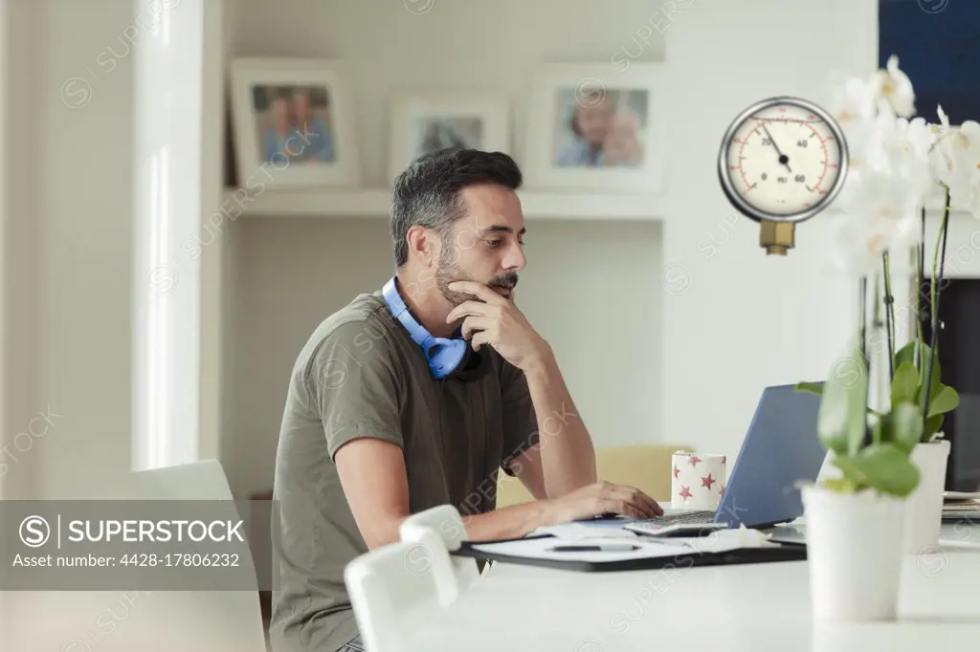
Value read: 22.5psi
